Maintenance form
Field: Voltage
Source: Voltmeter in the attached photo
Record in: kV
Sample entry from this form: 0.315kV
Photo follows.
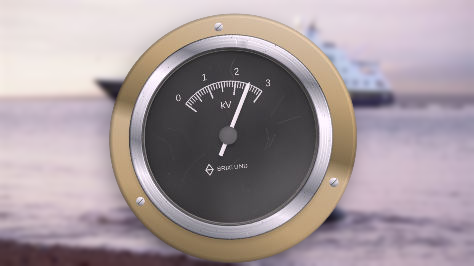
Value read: 2.5kV
